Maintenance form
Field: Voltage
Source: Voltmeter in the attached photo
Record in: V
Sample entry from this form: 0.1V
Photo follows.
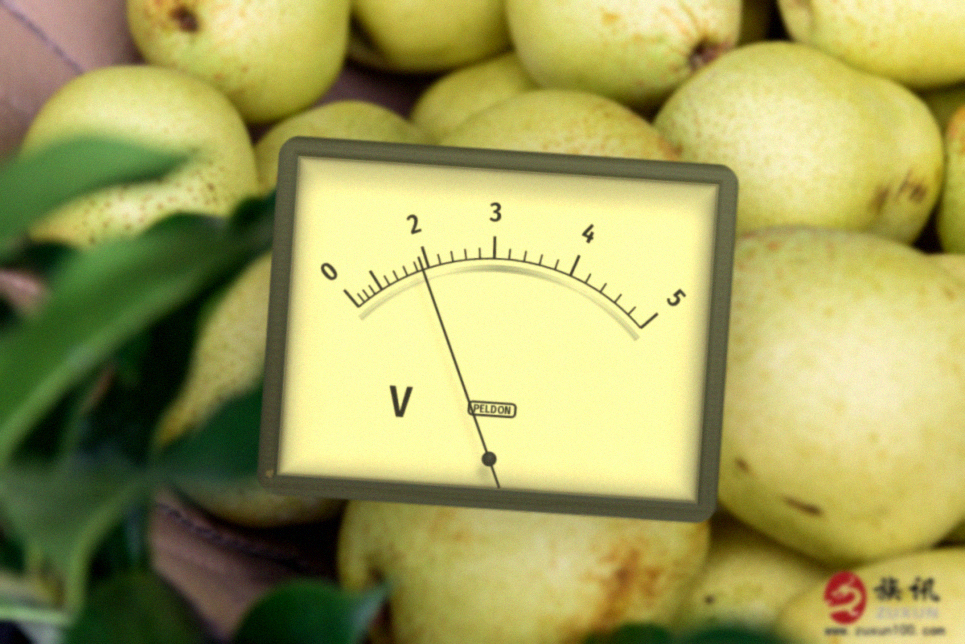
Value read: 1.9V
